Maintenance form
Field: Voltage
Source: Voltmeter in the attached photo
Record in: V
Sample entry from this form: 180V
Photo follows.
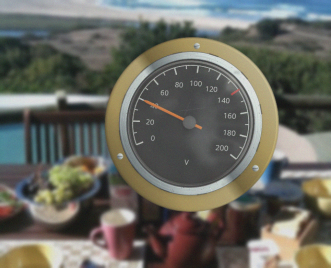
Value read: 40V
